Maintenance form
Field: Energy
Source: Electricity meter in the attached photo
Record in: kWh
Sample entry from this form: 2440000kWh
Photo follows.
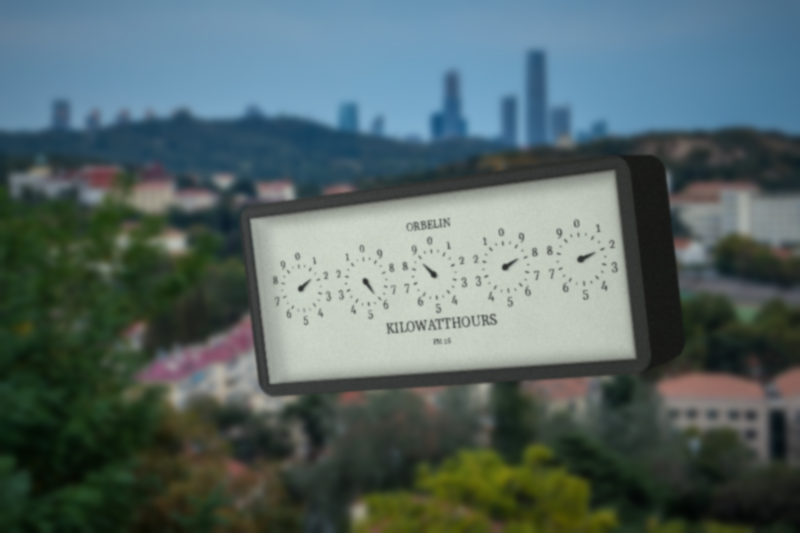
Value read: 15882kWh
